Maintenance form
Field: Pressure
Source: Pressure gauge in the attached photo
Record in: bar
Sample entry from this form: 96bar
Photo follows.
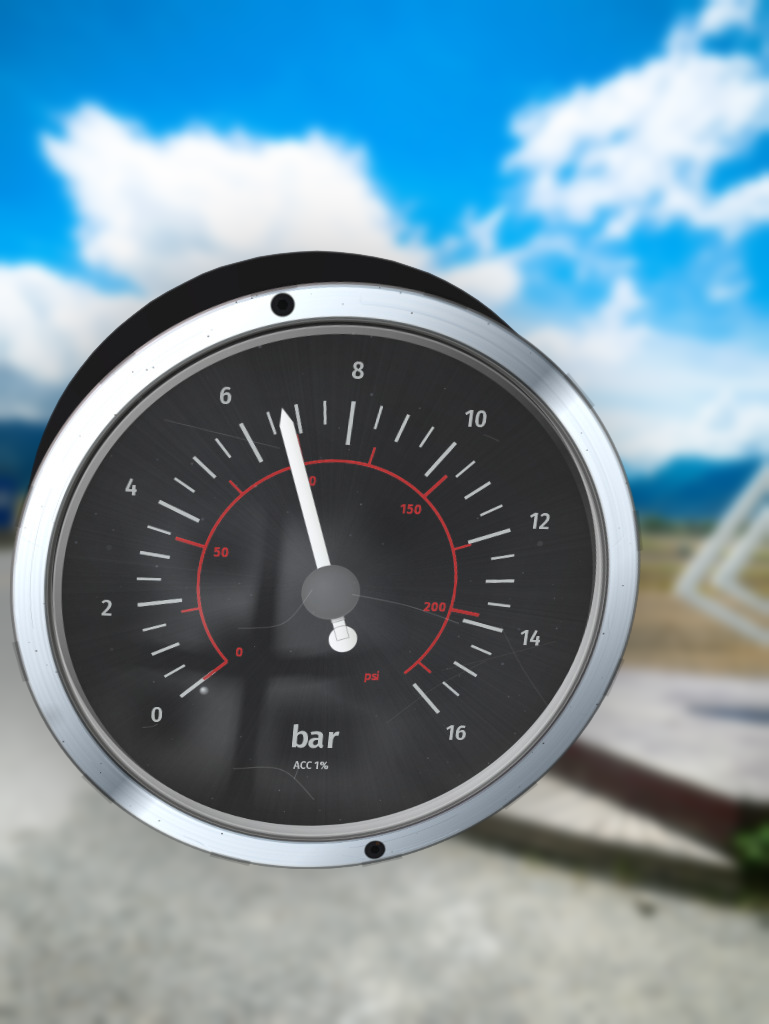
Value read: 6.75bar
